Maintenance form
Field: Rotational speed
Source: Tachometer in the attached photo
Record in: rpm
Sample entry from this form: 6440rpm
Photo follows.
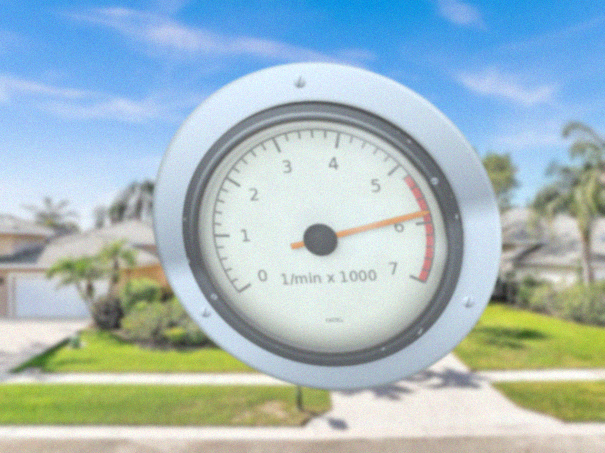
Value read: 5800rpm
